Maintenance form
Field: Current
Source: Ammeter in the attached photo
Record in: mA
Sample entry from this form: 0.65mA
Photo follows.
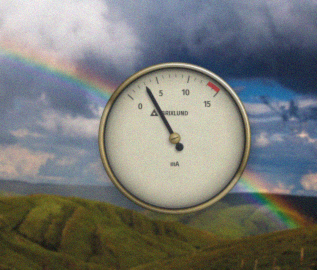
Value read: 3mA
